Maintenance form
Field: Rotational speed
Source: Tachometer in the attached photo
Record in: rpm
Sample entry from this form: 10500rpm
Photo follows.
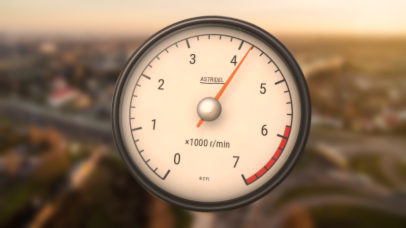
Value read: 4200rpm
